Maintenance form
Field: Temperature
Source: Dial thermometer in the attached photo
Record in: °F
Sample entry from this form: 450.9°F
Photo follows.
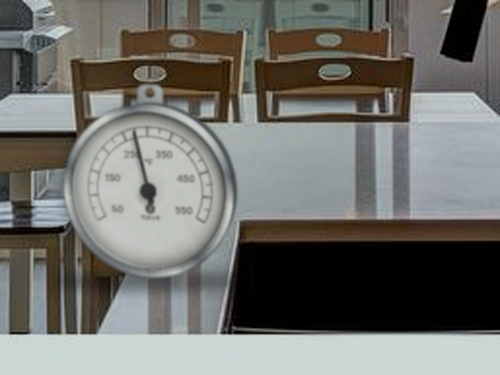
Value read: 275°F
